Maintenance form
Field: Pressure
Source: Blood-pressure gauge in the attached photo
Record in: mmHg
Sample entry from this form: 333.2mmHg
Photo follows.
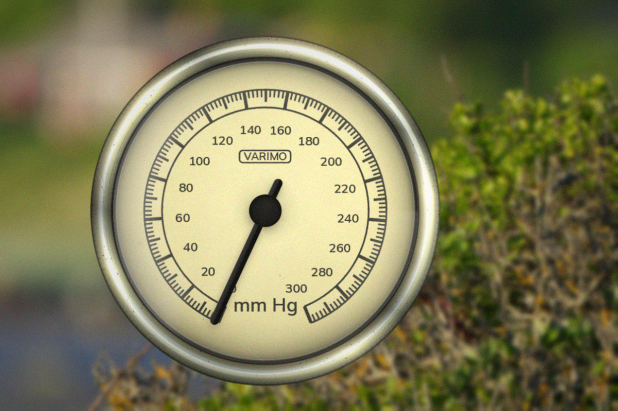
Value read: 2mmHg
